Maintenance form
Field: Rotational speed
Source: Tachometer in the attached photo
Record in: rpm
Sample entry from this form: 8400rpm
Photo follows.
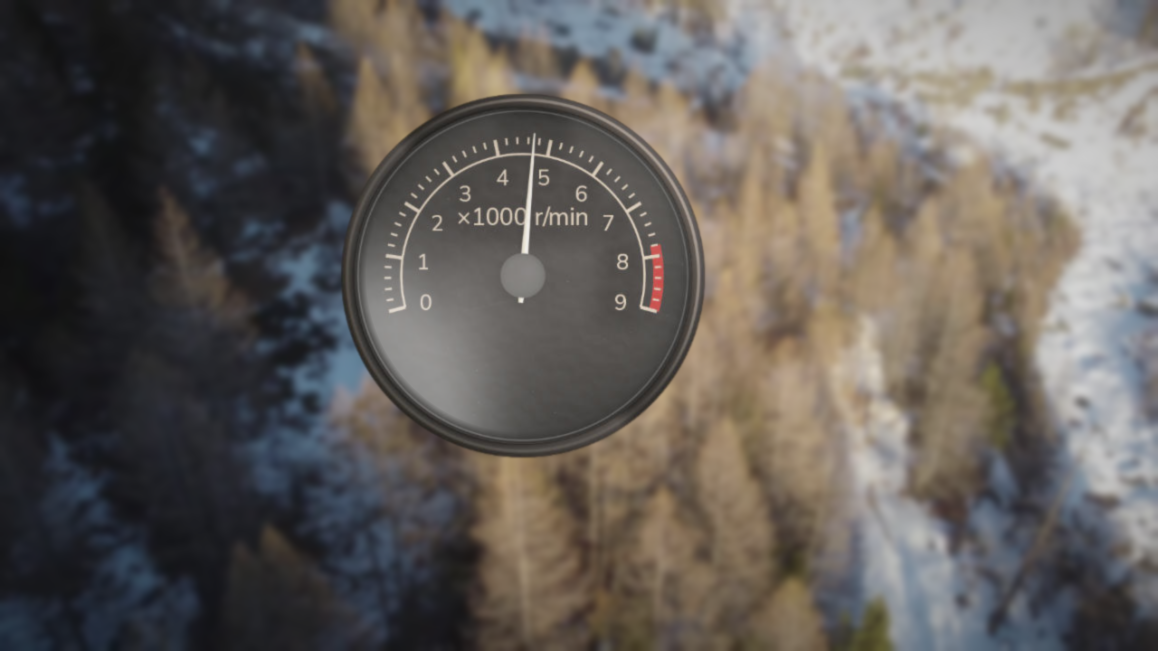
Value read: 4700rpm
